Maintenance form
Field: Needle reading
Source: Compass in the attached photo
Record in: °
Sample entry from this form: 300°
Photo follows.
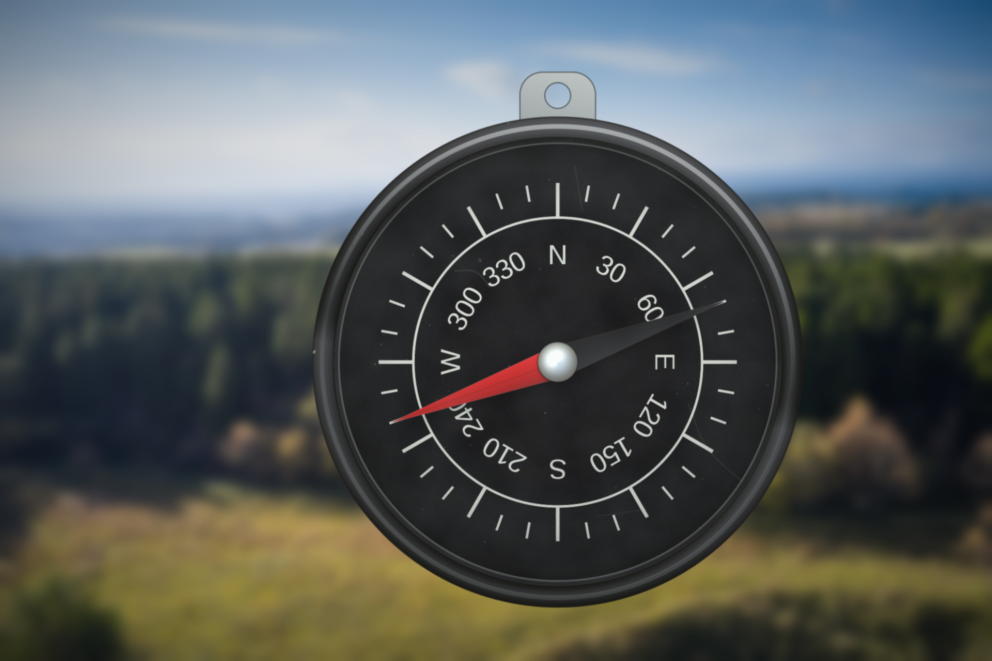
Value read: 250°
